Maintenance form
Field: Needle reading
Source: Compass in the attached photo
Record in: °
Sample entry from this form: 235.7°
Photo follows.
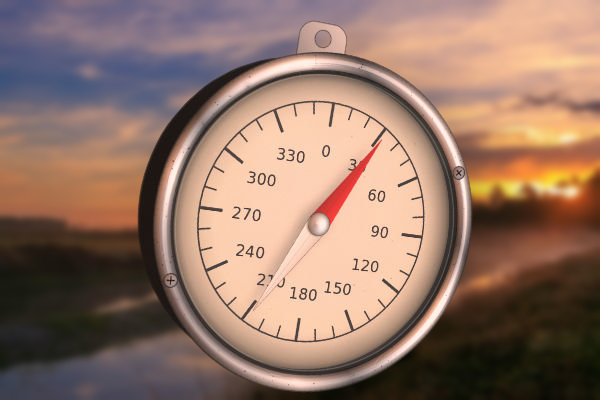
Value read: 30°
